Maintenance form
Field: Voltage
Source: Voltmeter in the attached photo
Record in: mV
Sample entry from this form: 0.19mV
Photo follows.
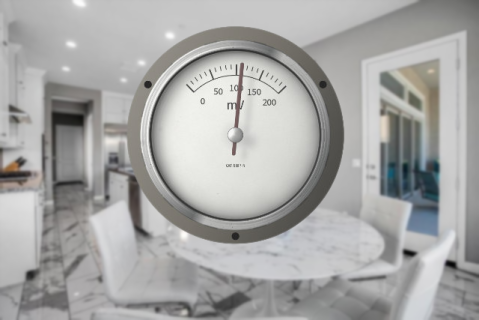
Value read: 110mV
